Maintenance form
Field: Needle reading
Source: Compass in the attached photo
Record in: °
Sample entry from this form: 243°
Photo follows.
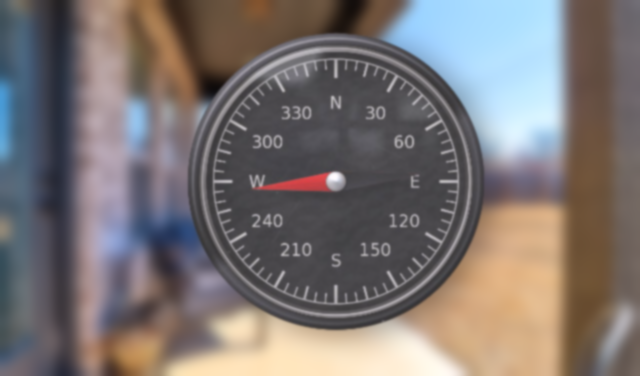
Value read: 265°
